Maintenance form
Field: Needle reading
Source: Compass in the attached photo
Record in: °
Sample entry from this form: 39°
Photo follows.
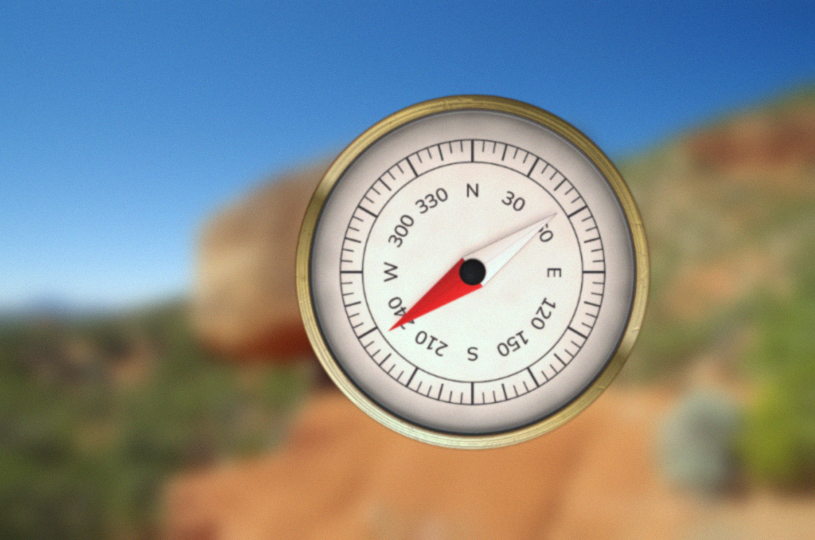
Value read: 235°
